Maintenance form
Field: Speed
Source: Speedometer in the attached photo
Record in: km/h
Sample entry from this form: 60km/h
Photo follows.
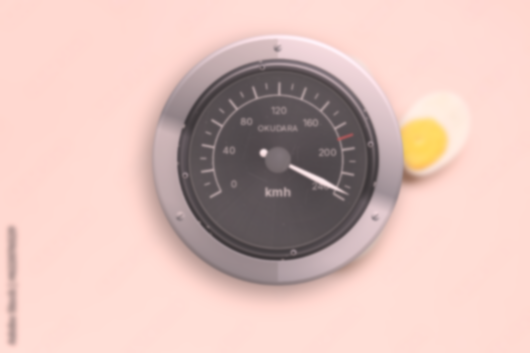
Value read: 235km/h
